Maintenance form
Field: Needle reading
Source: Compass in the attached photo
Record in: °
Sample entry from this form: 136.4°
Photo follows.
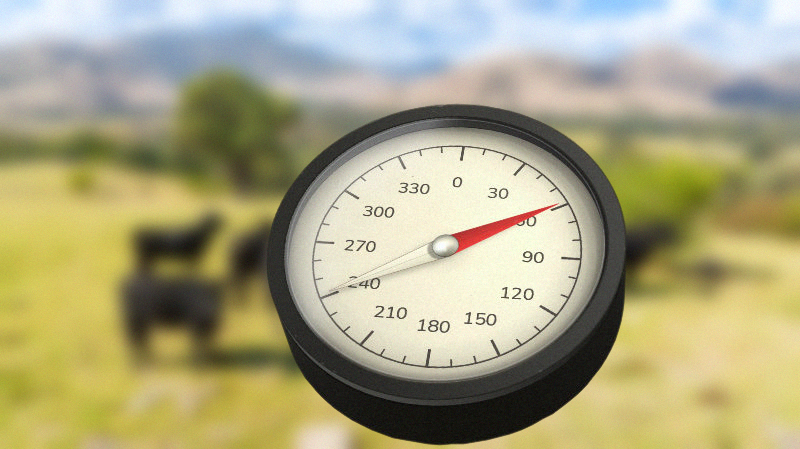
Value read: 60°
